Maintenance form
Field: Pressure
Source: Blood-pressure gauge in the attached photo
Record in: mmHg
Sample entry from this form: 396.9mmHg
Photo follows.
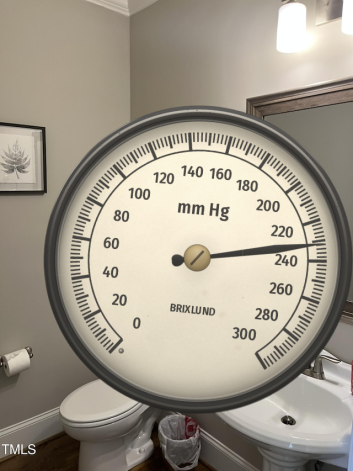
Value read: 232mmHg
